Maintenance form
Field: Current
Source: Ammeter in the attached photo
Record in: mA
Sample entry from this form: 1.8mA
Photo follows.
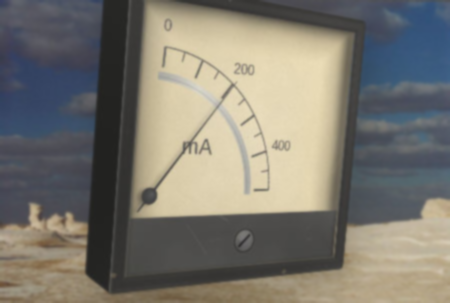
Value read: 200mA
